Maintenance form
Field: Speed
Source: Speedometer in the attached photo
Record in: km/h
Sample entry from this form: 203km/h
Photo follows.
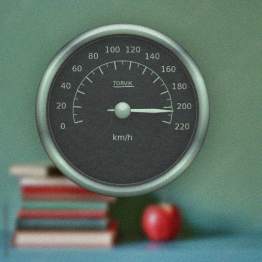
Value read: 205km/h
